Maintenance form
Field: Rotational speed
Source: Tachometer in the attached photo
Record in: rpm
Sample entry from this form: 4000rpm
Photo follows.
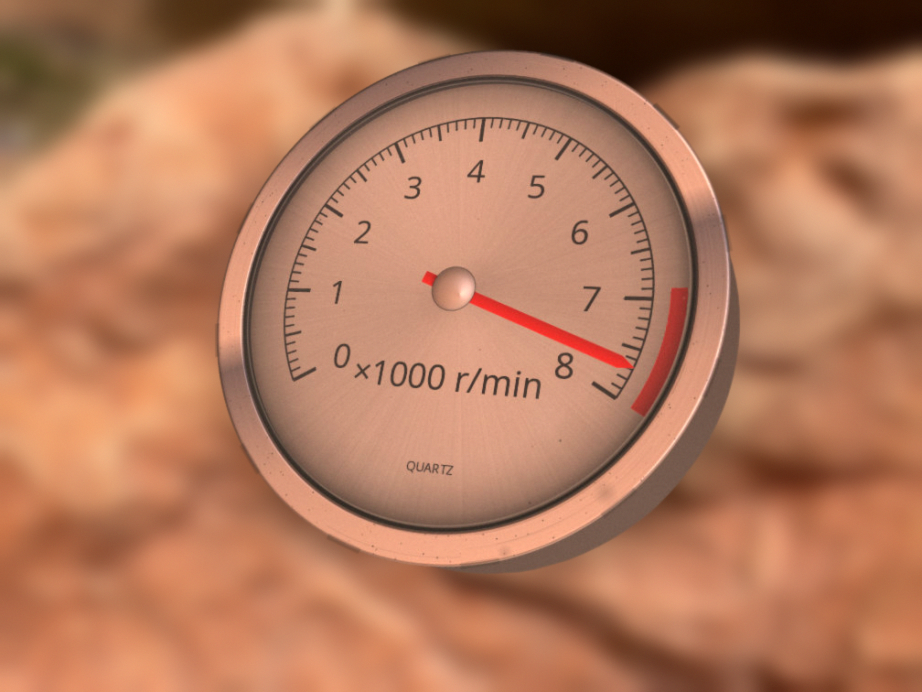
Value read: 7700rpm
